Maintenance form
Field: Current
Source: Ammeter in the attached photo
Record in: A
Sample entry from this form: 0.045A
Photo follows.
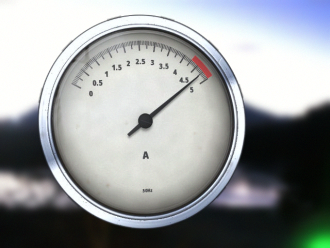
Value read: 4.75A
